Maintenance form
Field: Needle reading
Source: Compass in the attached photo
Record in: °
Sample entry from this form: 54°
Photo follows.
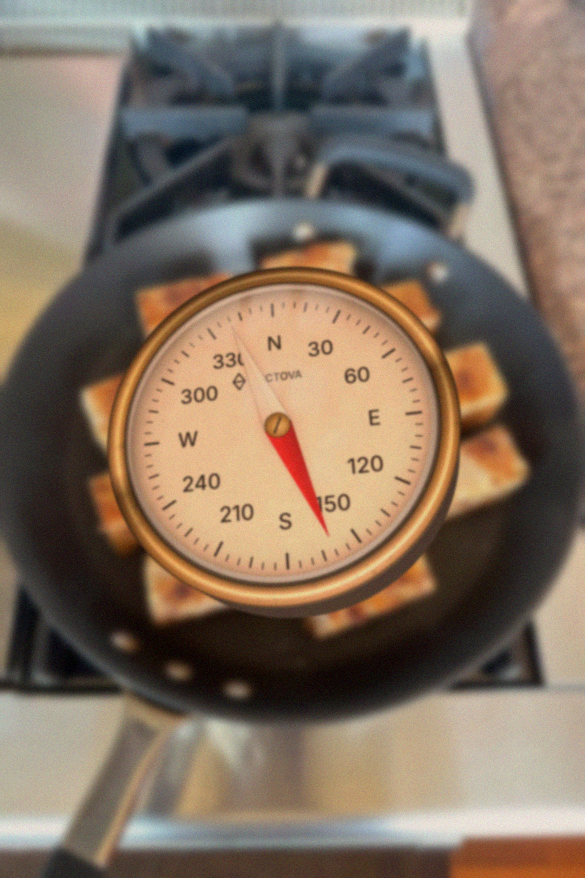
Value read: 160°
